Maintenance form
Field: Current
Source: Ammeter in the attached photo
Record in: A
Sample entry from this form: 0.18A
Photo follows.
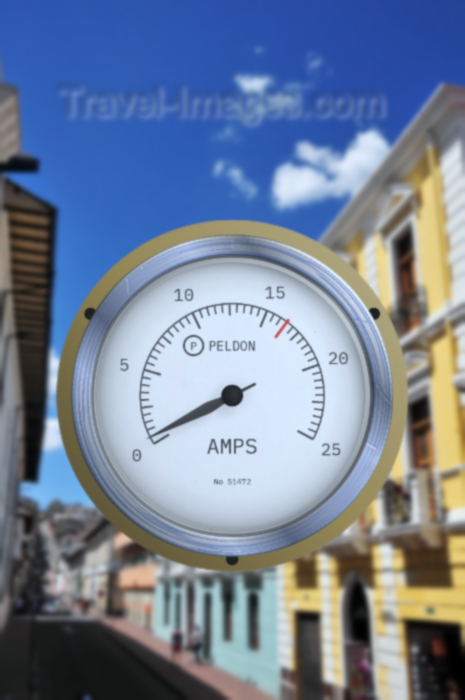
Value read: 0.5A
